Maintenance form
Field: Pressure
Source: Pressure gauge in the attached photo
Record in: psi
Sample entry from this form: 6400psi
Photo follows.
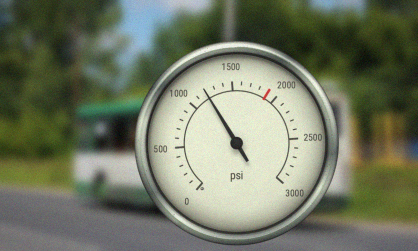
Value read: 1200psi
